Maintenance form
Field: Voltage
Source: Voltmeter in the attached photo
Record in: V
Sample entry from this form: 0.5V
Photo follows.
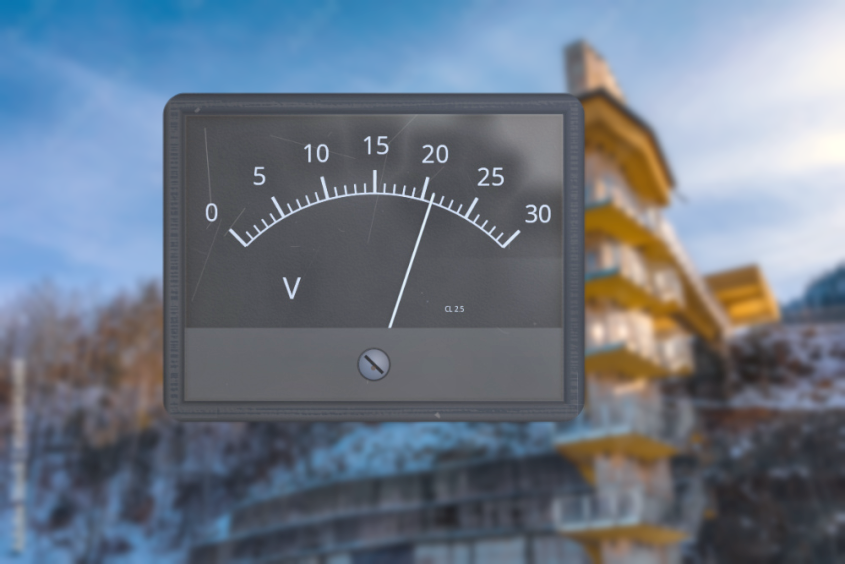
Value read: 21V
